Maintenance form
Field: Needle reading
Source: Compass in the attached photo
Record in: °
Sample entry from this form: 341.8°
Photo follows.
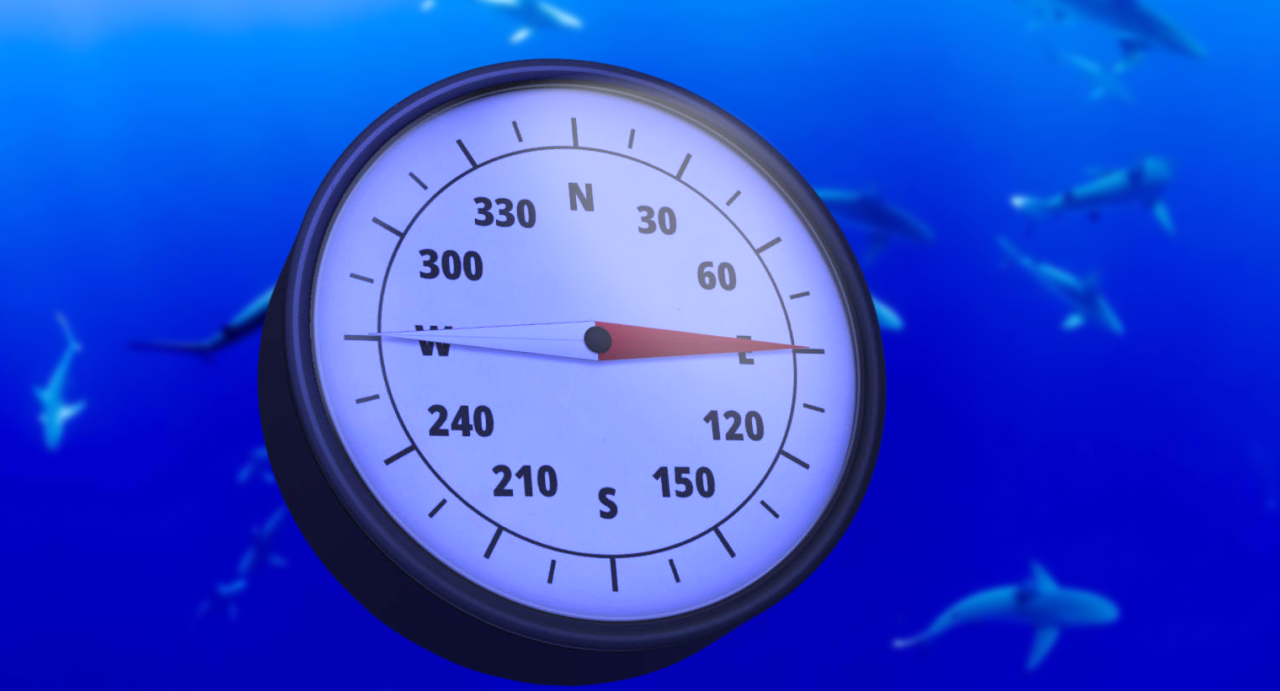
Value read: 90°
